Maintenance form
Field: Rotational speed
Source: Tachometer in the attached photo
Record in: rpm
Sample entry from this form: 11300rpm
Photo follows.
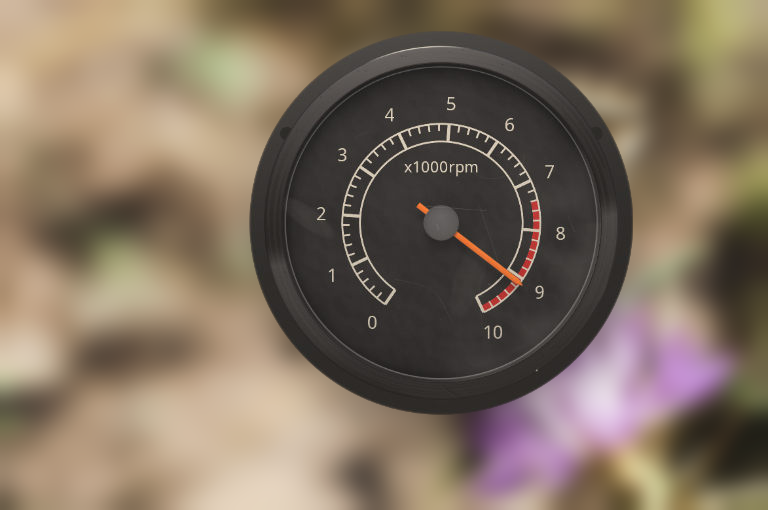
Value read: 9100rpm
